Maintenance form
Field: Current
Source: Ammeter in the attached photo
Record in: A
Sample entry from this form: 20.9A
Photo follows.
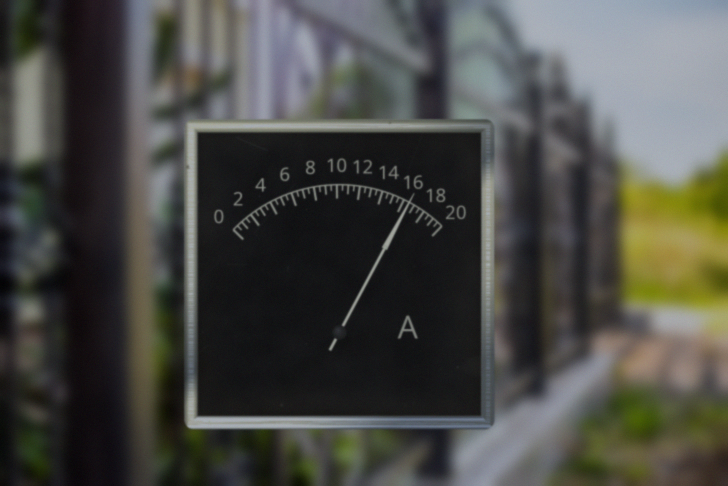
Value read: 16.5A
